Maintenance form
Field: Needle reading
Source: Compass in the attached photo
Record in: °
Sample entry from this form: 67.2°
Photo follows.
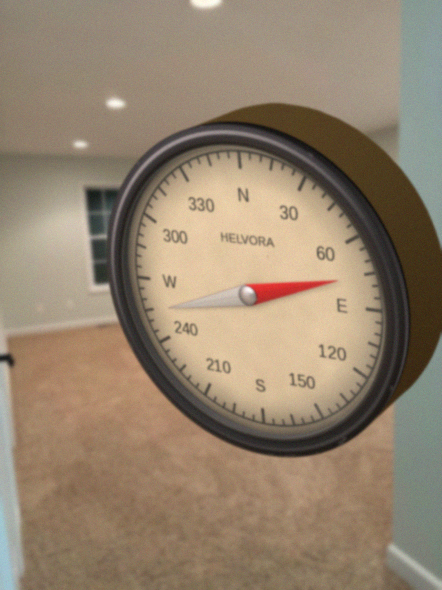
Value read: 75°
